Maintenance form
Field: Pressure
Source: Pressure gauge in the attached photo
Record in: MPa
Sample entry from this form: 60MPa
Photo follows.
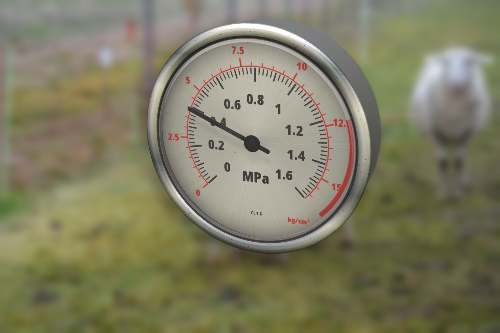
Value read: 0.4MPa
